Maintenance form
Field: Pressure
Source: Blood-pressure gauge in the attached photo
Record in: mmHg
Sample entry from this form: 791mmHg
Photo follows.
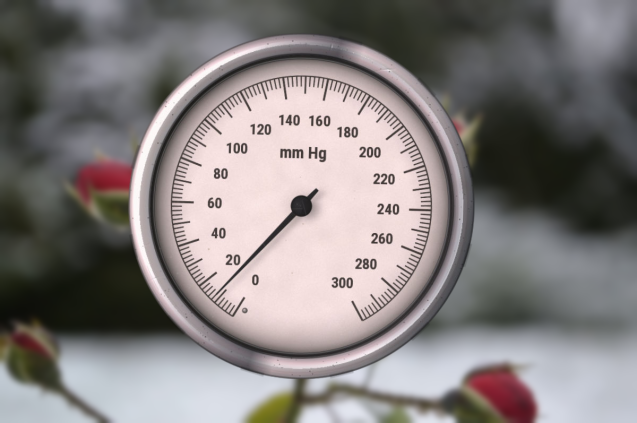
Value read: 12mmHg
